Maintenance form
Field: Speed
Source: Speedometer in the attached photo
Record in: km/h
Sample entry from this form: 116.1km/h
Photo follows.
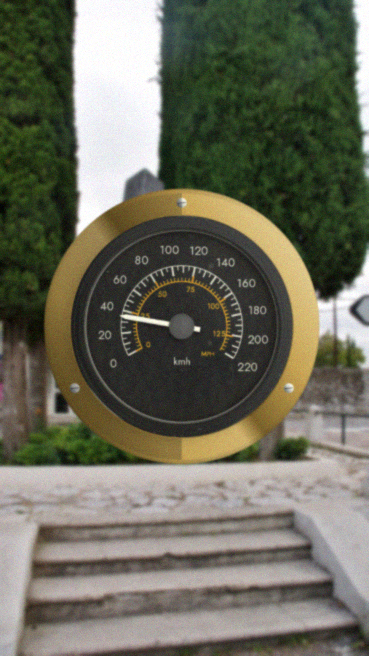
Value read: 35km/h
